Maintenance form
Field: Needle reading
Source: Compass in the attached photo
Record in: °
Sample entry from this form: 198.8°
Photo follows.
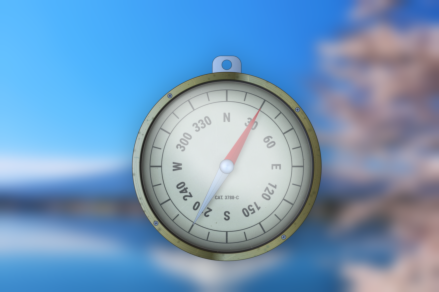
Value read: 30°
